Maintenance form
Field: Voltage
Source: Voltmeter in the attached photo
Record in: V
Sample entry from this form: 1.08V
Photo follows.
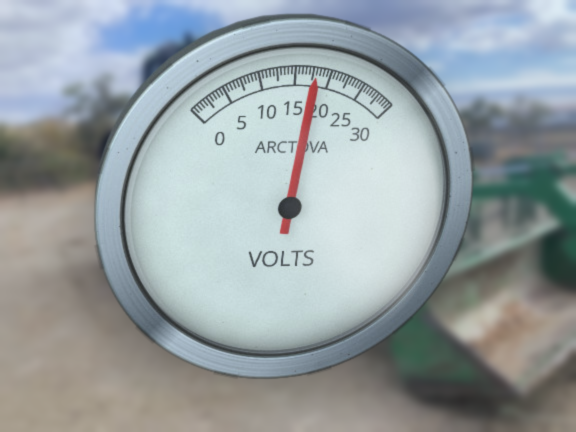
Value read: 17.5V
